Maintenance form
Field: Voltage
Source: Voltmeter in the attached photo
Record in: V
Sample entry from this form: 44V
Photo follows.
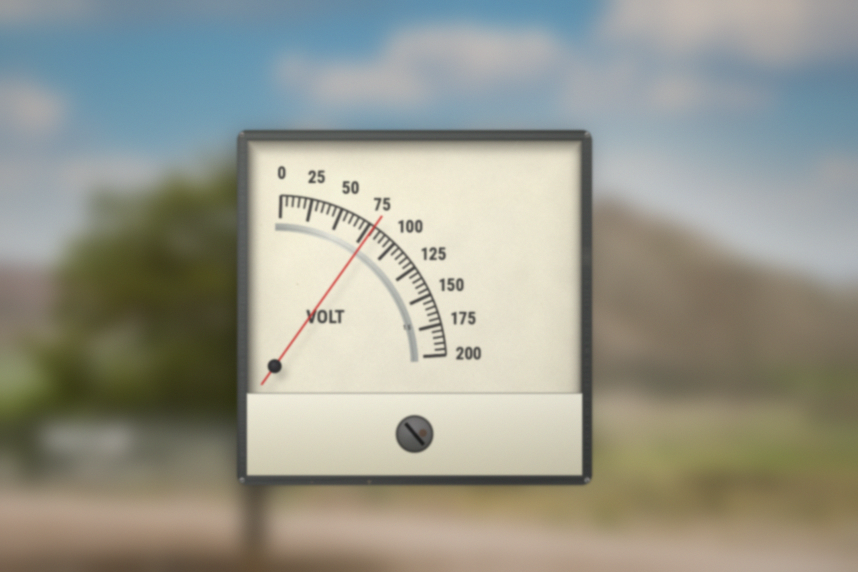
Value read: 80V
